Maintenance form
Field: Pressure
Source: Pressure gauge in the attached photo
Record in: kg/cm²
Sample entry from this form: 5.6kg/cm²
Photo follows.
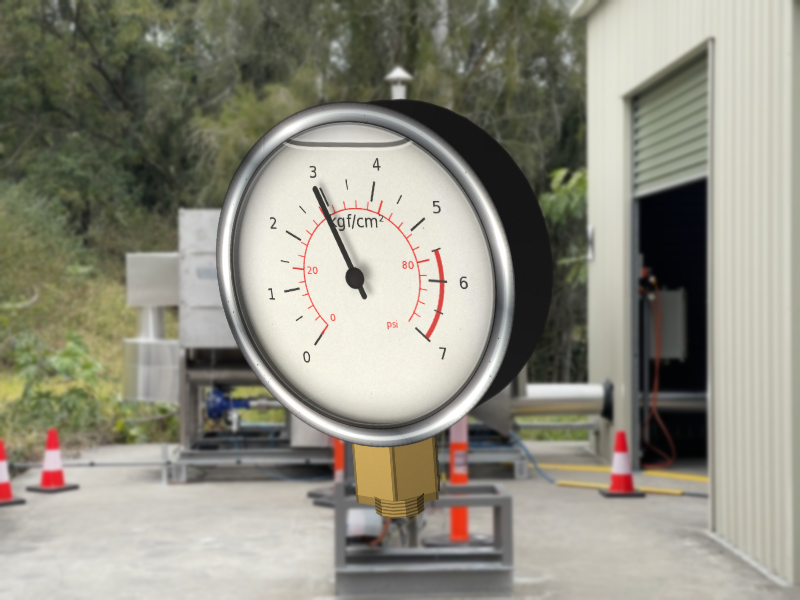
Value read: 3kg/cm²
